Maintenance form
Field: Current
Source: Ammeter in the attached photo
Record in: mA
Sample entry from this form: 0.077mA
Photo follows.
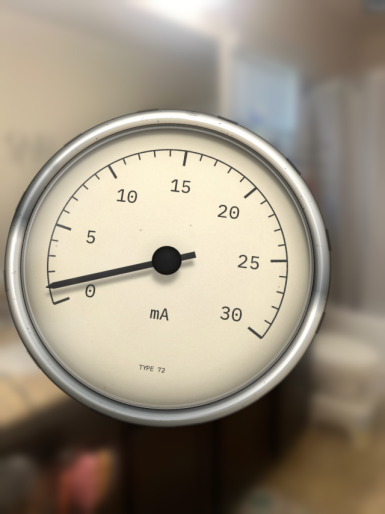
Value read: 1mA
